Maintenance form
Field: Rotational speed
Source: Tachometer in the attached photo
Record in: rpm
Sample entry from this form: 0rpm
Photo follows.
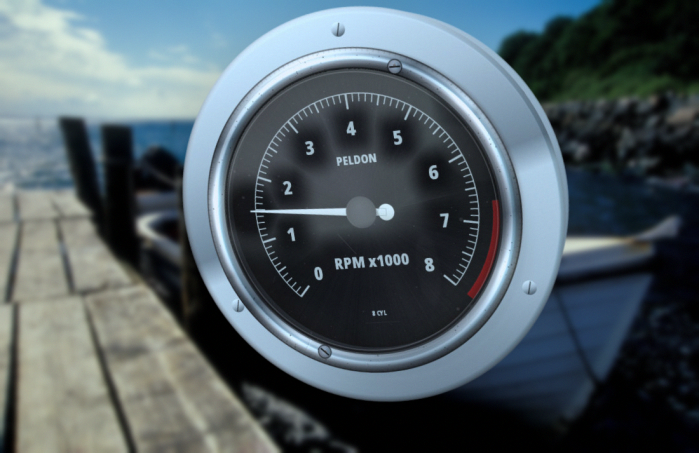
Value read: 1500rpm
